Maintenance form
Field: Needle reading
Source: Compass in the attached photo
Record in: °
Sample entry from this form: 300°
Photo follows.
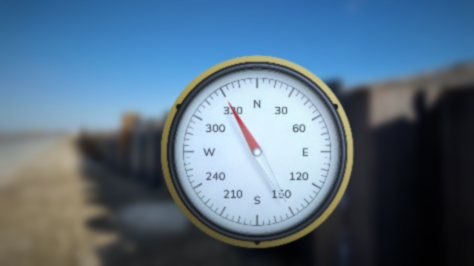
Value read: 330°
